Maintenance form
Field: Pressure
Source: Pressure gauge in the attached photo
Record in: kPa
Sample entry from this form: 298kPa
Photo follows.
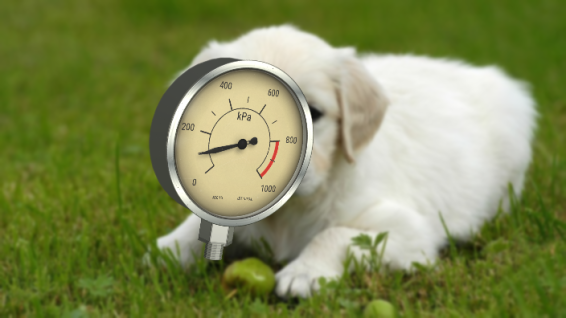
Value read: 100kPa
